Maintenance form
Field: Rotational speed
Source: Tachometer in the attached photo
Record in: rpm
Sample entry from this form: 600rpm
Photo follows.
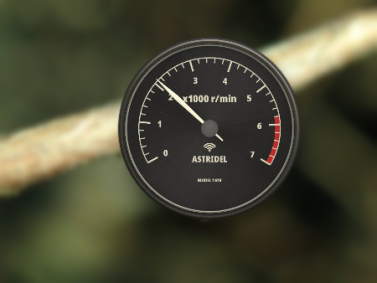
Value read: 2100rpm
